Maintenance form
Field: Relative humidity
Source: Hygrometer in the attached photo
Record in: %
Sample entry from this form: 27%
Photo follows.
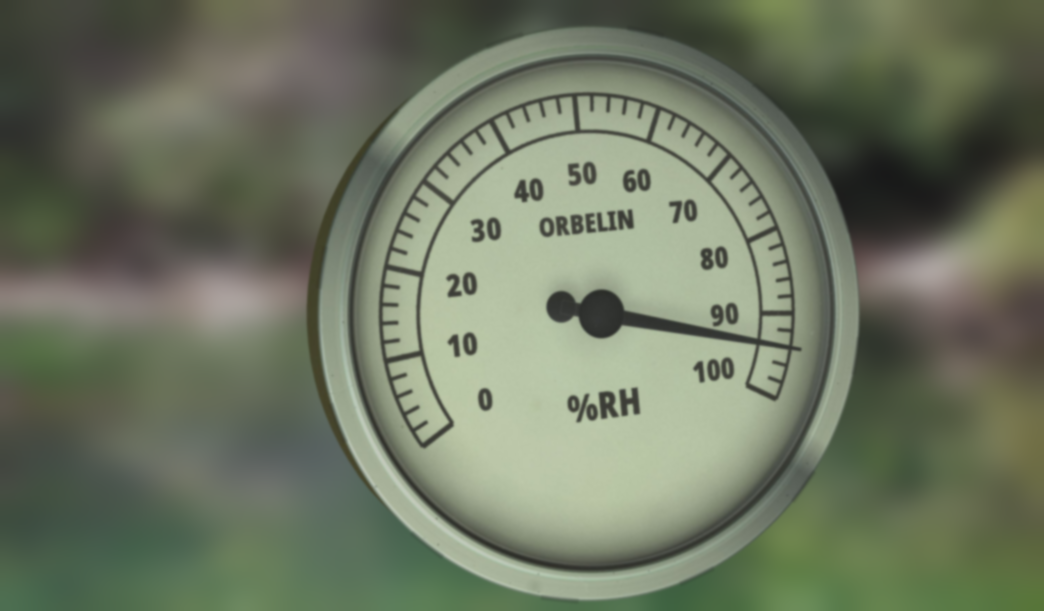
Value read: 94%
